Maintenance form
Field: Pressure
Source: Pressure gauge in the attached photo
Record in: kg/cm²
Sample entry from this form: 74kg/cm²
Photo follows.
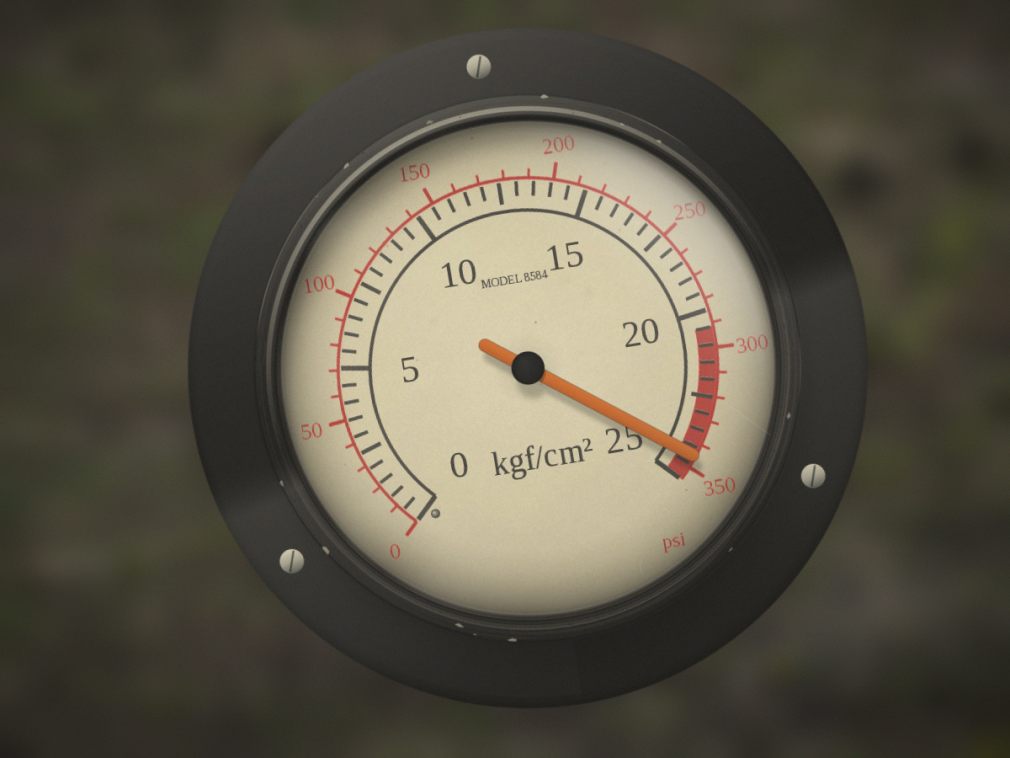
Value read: 24.25kg/cm²
